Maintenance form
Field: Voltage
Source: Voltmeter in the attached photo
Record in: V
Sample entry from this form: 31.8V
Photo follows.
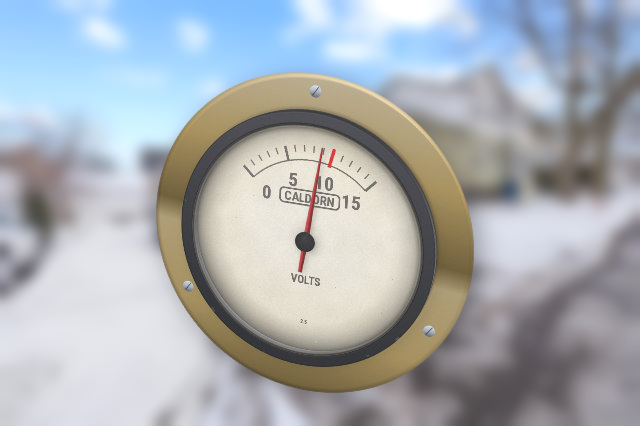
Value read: 9V
